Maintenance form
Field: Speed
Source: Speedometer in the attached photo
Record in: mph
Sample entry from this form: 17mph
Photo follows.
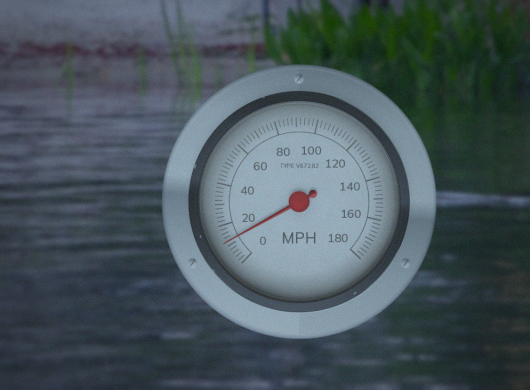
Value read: 12mph
